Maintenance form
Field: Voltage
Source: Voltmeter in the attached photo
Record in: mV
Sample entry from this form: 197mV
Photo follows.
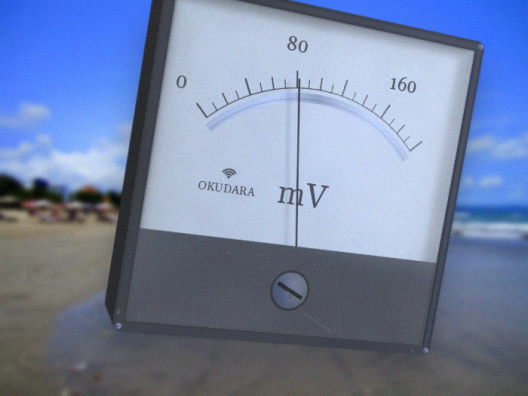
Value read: 80mV
